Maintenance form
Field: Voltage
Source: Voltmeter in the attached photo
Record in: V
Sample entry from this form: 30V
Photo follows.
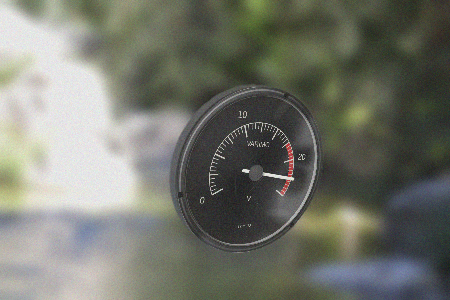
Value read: 22.5V
